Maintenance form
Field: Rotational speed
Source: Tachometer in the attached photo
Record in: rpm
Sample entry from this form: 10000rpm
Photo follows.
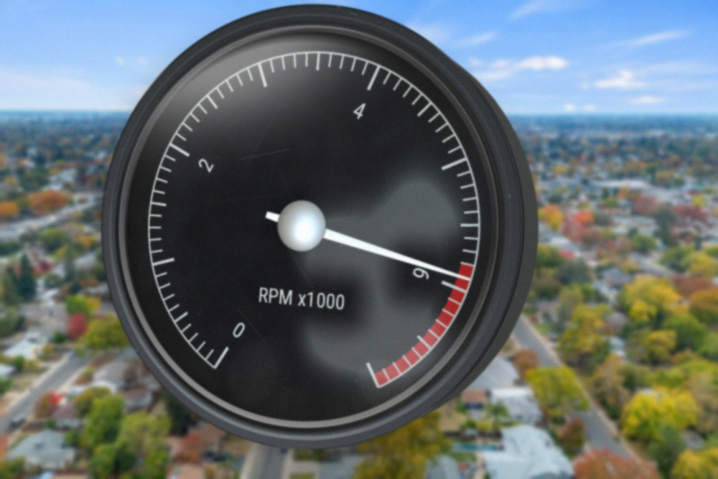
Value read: 5900rpm
